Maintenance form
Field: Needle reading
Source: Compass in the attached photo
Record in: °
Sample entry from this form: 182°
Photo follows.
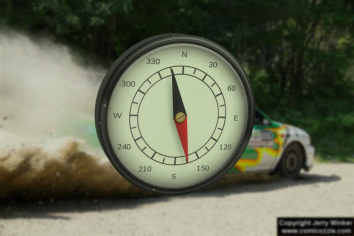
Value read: 165°
